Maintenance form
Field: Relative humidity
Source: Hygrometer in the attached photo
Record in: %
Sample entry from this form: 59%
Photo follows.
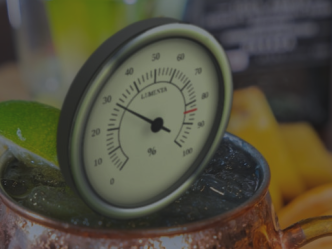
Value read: 30%
